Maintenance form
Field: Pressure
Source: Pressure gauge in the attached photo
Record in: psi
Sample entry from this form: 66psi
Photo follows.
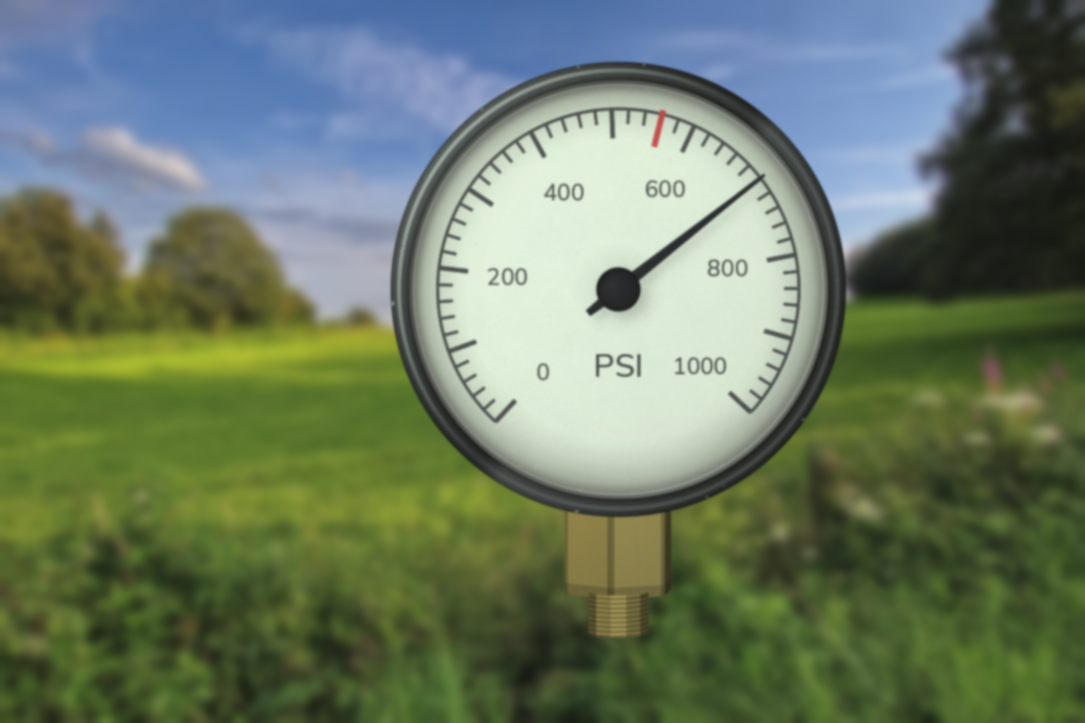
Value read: 700psi
